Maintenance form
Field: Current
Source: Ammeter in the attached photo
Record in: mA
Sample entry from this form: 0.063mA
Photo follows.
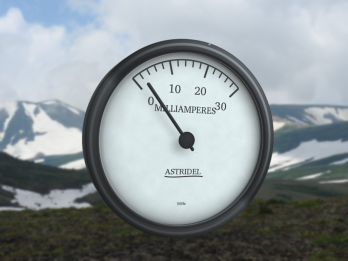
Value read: 2mA
